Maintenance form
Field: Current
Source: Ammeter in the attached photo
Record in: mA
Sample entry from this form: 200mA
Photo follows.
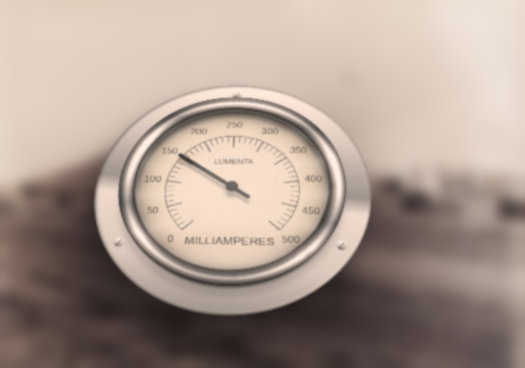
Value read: 150mA
